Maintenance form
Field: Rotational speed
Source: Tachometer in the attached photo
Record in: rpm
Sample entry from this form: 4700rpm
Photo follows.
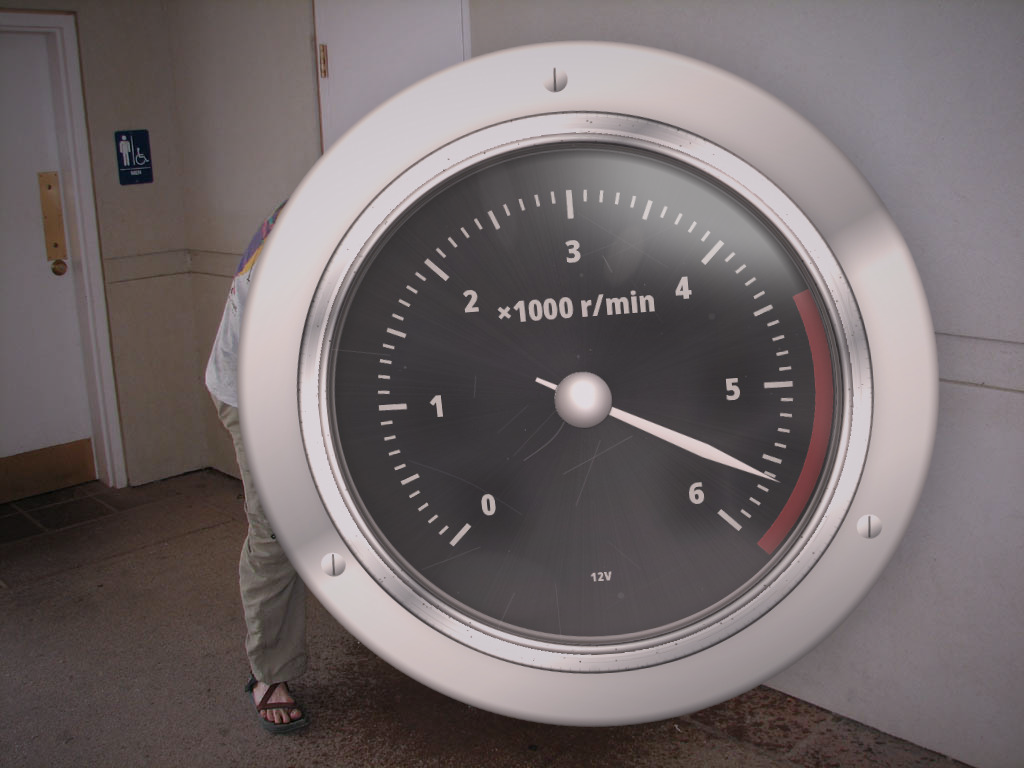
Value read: 5600rpm
